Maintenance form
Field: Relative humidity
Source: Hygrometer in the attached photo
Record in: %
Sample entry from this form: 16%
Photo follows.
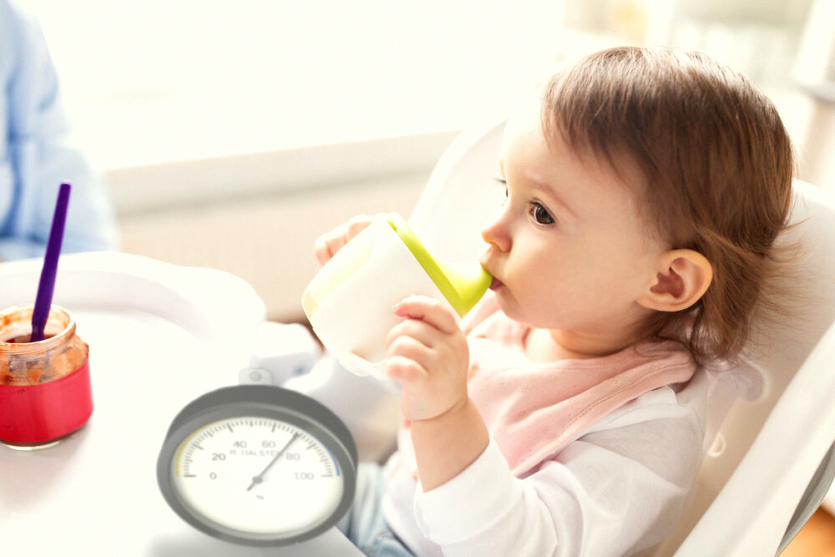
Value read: 70%
